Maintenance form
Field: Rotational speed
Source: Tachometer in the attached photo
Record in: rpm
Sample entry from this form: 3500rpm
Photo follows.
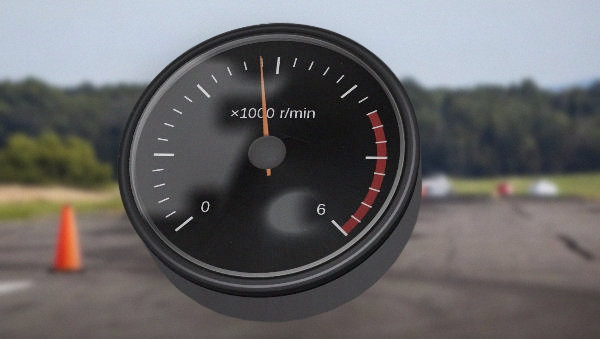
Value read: 2800rpm
